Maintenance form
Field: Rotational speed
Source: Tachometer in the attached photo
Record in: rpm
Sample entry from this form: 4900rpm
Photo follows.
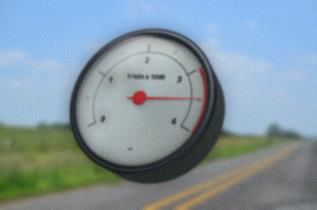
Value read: 3500rpm
